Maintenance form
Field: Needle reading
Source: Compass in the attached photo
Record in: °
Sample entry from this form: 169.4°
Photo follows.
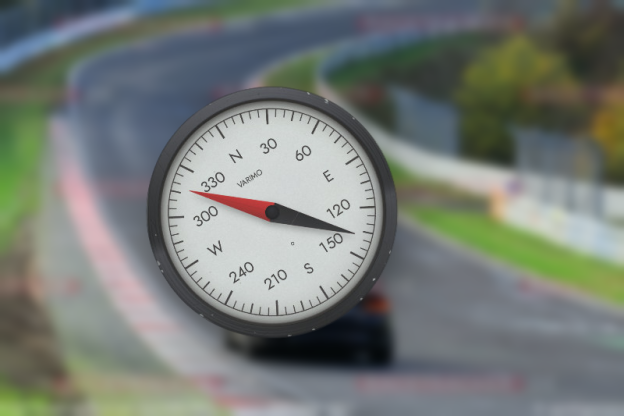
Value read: 317.5°
